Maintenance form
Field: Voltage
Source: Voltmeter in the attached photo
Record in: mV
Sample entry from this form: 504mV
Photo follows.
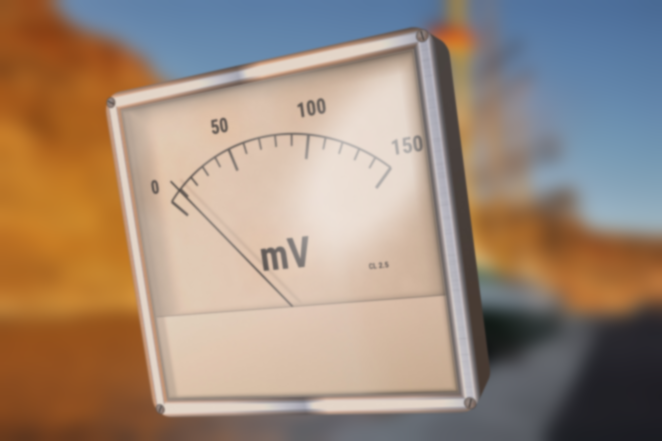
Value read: 10mV
